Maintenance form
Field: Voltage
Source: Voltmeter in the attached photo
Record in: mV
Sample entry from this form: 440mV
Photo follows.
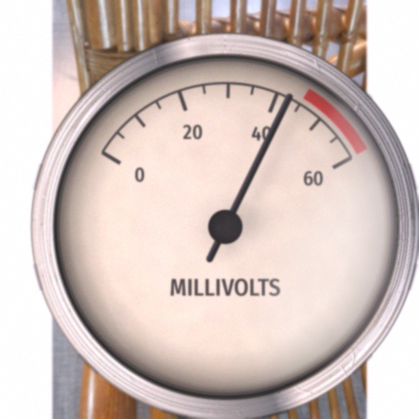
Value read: 42.5mV
